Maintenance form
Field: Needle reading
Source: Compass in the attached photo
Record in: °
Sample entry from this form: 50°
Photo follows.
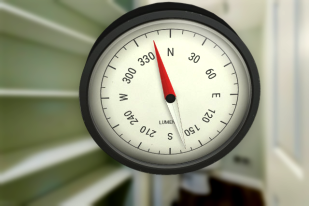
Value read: 345°
